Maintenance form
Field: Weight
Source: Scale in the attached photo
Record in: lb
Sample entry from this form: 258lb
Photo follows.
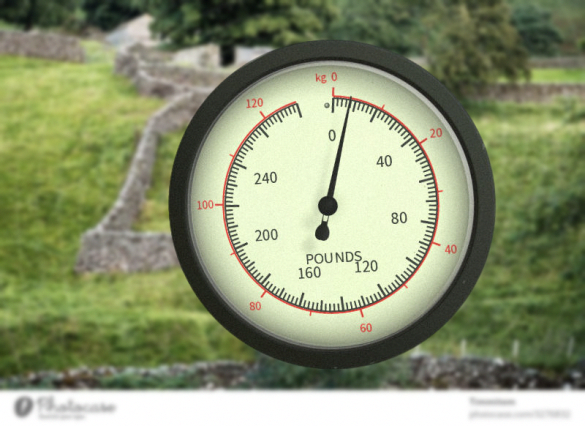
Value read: 8lb
